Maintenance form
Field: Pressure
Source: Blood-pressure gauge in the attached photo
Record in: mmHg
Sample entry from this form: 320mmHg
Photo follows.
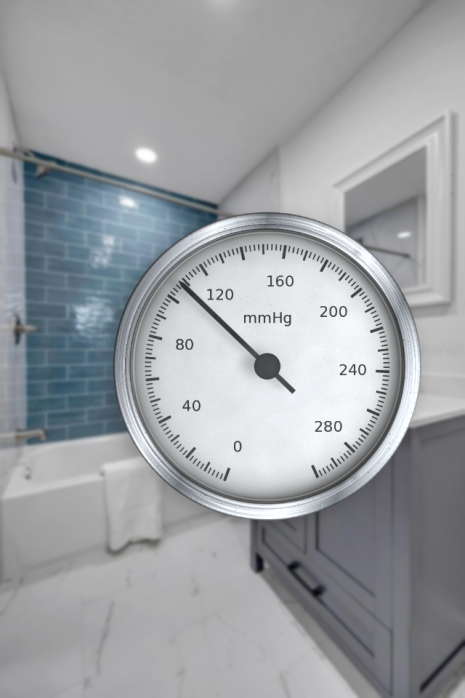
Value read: 108mmHg
